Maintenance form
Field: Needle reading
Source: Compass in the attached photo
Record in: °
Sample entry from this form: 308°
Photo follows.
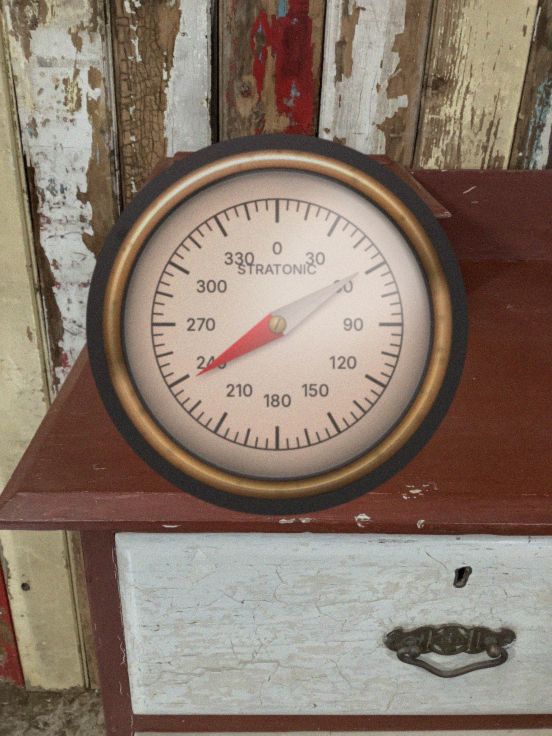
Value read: 237.5°
